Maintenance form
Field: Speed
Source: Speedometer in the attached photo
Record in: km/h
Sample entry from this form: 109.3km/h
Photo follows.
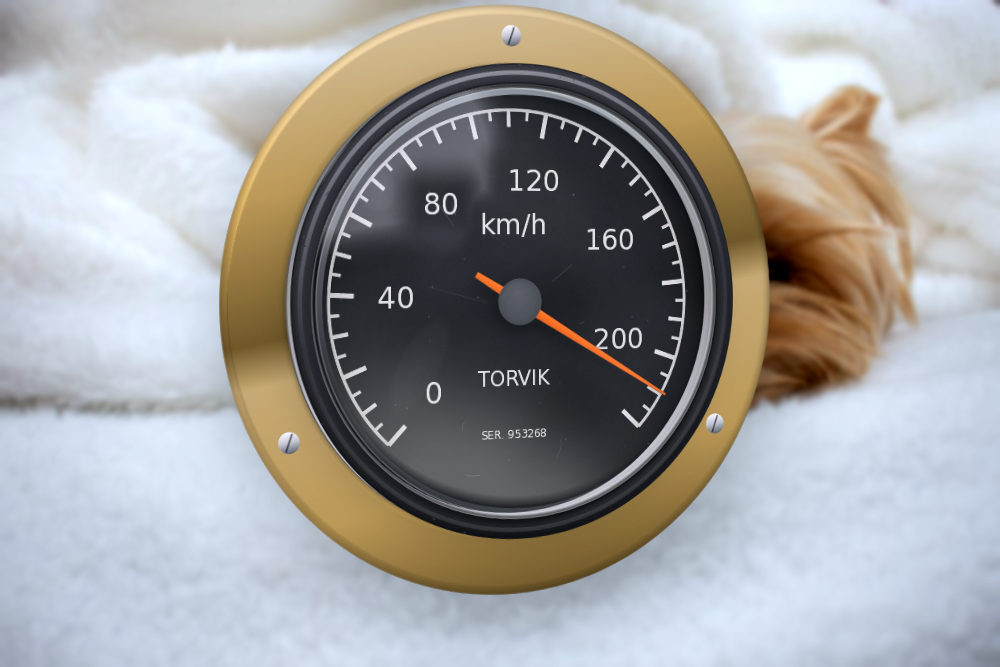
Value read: 210km/h
